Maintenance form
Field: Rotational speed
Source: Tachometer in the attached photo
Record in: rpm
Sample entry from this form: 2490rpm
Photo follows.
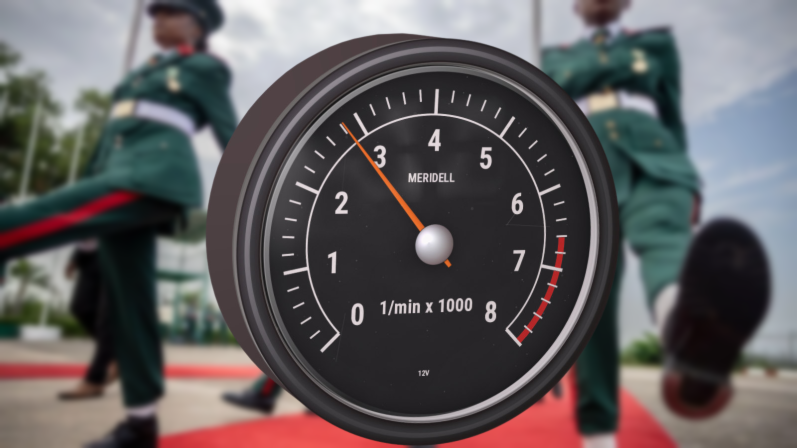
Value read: 2800rpm
